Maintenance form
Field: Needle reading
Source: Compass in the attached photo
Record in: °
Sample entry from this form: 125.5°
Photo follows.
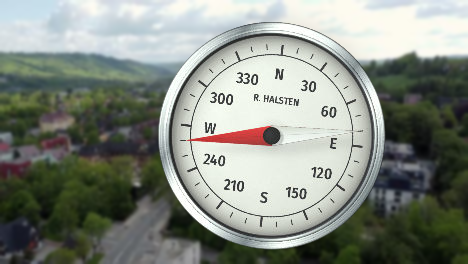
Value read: 260°
